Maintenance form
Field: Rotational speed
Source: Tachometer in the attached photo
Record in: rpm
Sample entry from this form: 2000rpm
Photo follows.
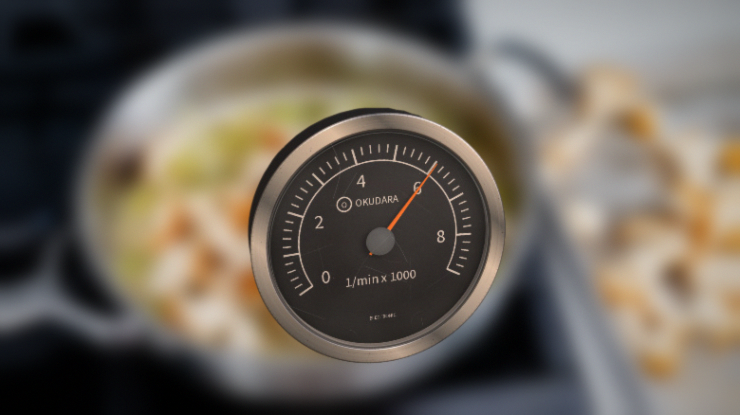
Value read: 6000rpm
